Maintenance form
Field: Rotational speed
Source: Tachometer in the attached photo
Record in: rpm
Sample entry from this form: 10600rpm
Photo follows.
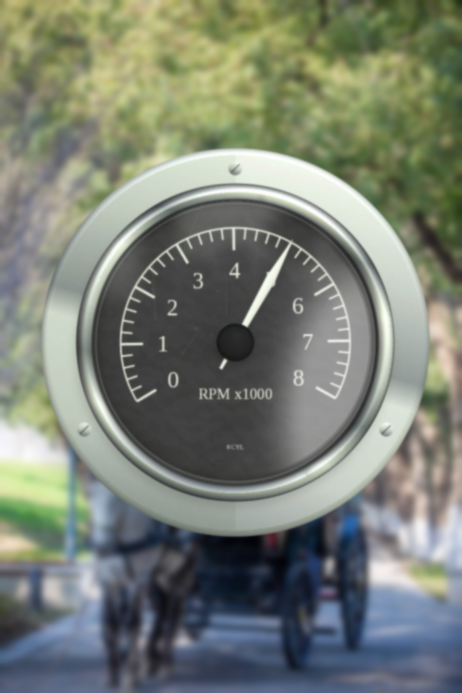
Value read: 5000rpm
